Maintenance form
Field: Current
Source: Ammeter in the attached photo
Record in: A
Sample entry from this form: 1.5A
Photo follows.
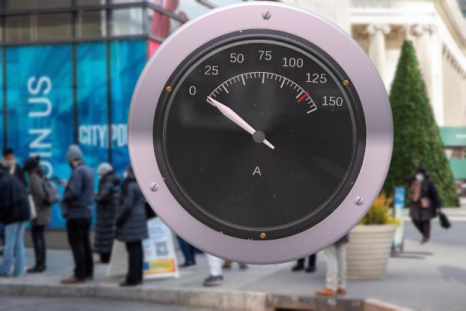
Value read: 5A
